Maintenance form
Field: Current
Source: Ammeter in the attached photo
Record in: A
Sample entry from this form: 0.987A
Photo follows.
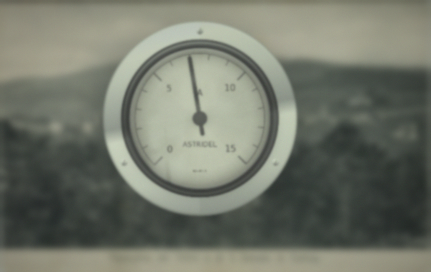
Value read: 7A
